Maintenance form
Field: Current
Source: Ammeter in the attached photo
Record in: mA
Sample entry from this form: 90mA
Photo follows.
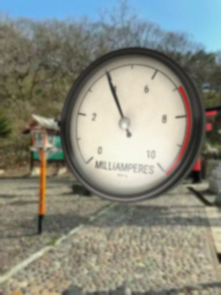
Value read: 4mA
